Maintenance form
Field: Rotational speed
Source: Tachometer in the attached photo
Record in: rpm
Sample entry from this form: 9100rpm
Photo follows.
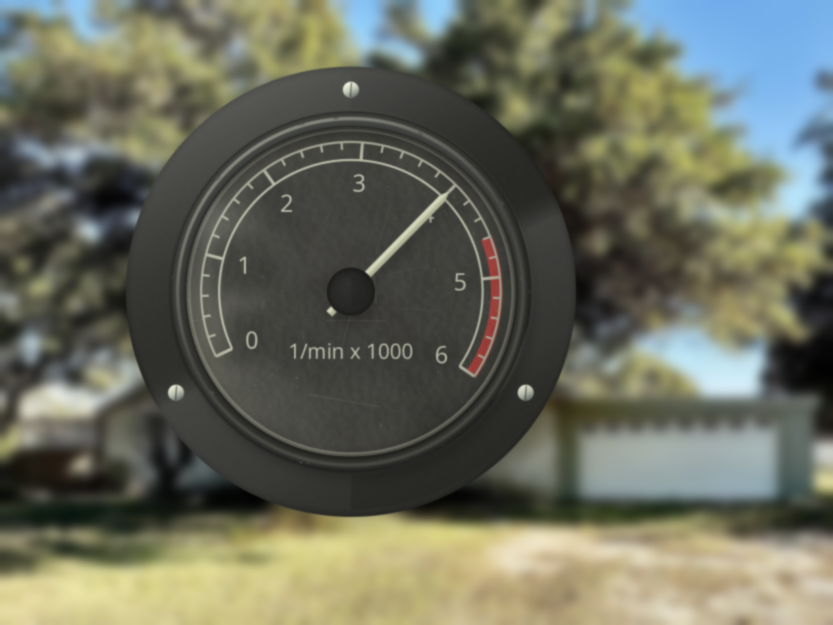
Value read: 4000rpm
